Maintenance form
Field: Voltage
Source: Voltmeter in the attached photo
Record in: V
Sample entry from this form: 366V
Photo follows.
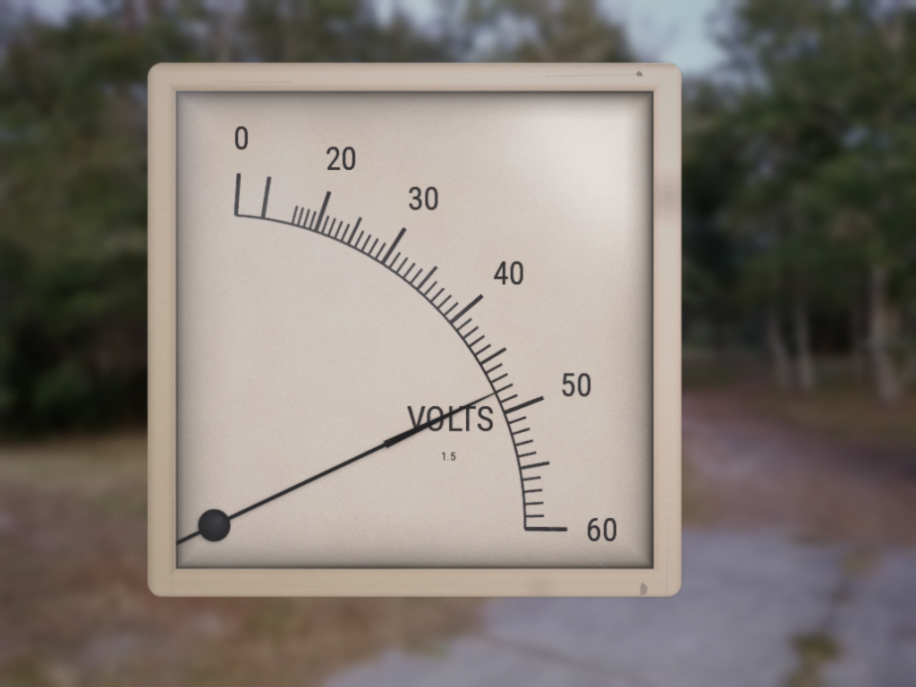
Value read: 48V
